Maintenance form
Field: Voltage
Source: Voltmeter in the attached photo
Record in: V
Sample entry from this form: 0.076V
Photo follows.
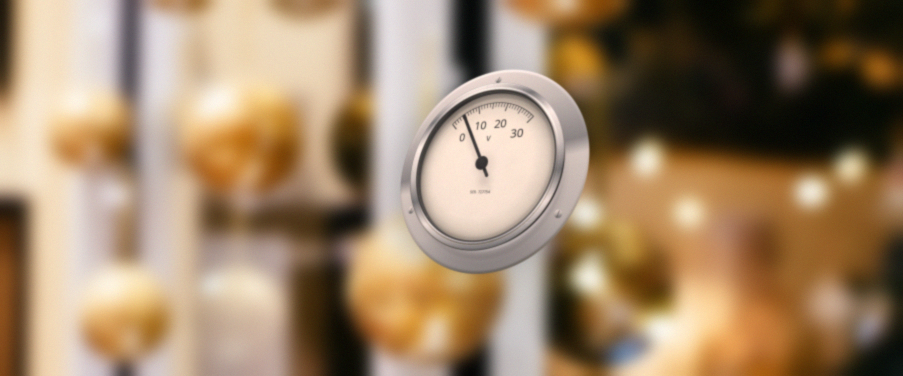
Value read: 5V
